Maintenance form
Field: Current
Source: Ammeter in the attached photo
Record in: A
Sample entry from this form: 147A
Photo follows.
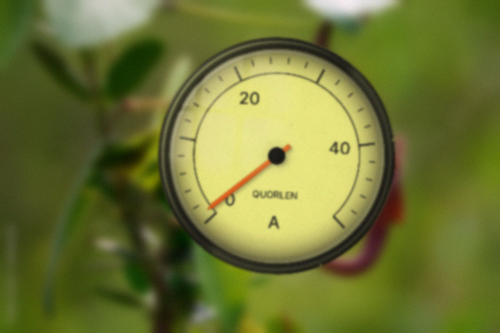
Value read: 1A
